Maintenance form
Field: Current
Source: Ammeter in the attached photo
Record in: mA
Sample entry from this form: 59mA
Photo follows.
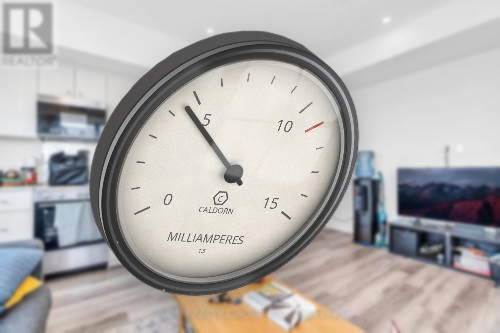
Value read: 4.5mA
